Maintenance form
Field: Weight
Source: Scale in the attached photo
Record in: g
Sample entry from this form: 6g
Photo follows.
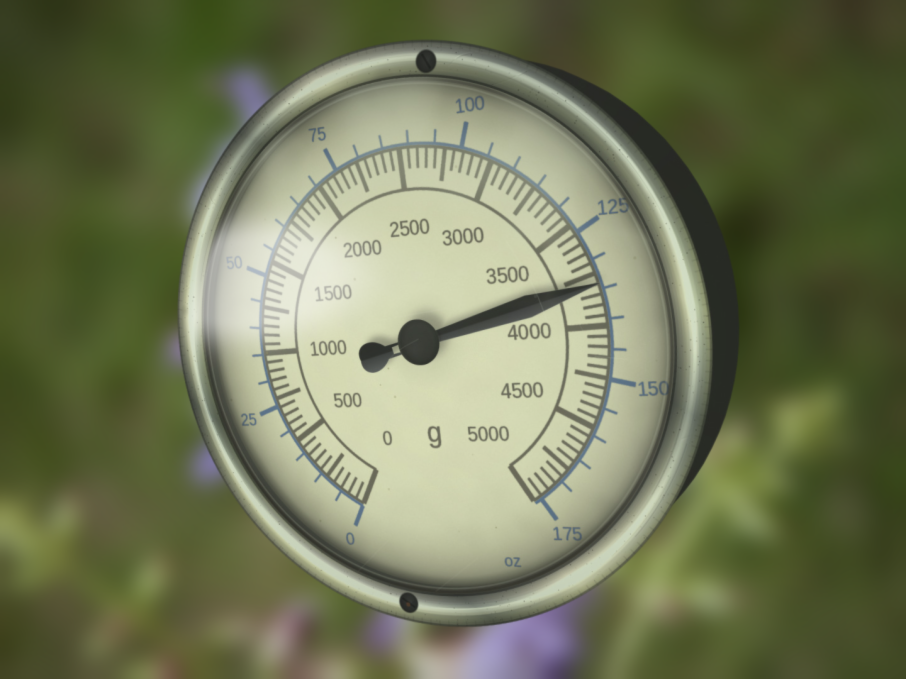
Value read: 3800g
